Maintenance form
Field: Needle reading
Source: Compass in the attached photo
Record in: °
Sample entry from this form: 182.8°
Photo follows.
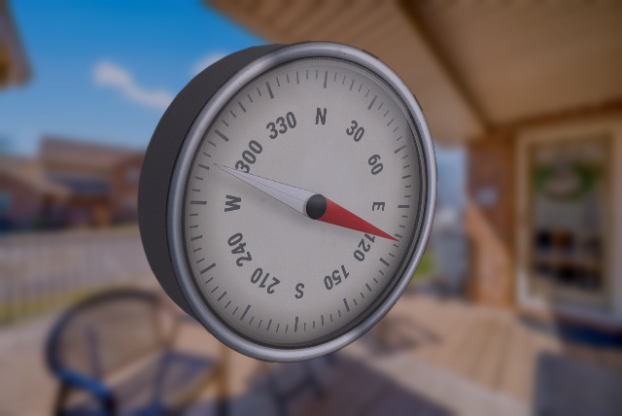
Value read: 107.5°
